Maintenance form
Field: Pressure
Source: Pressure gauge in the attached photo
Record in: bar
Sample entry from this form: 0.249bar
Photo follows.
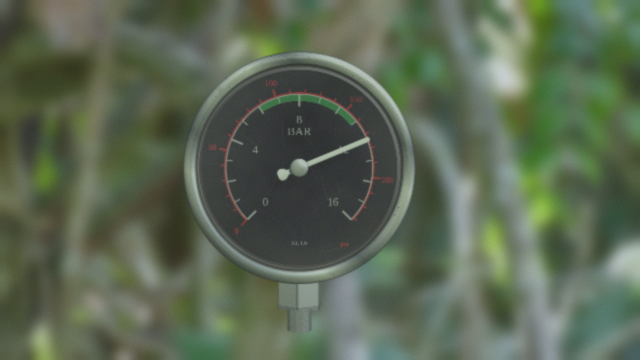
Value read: 12bar
